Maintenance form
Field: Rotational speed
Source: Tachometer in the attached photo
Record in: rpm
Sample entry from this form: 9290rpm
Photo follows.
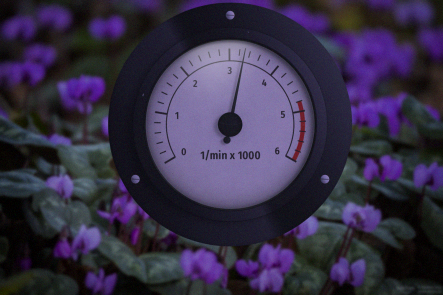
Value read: 3300rpm
